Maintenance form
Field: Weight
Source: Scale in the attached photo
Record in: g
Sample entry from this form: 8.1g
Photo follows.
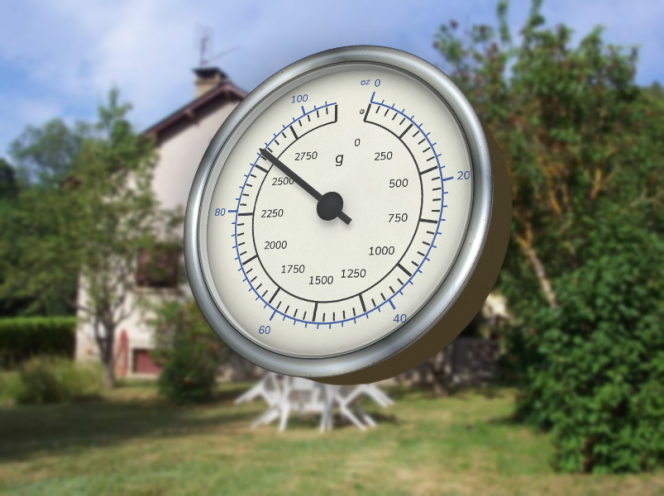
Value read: 2575g
